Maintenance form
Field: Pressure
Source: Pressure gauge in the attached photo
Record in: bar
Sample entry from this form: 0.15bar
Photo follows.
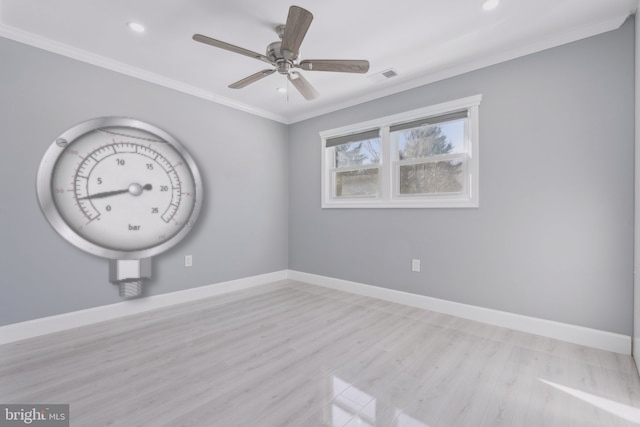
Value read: 2.5bar
